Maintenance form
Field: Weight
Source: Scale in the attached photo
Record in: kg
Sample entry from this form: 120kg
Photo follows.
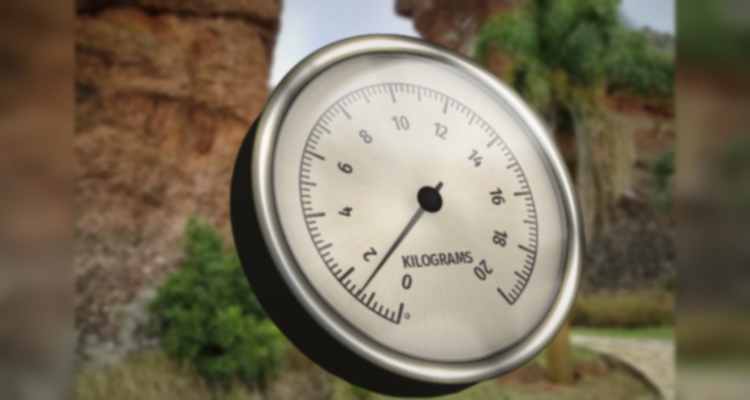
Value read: 1.4kg
